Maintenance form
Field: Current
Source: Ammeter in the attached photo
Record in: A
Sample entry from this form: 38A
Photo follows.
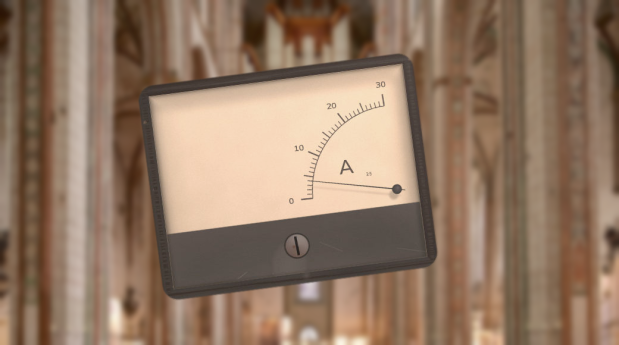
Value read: 4A
